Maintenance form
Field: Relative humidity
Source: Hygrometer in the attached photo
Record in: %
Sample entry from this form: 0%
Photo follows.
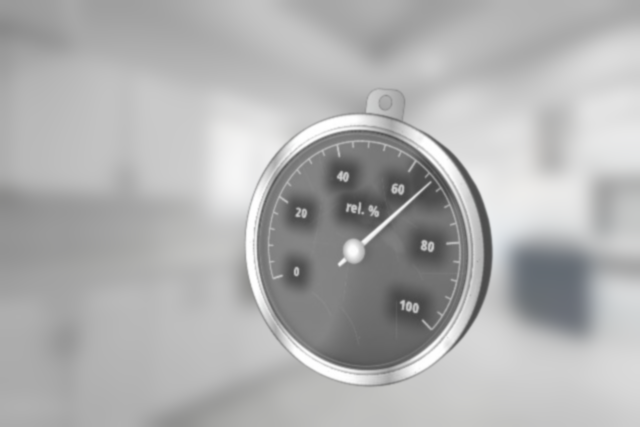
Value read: 66%
